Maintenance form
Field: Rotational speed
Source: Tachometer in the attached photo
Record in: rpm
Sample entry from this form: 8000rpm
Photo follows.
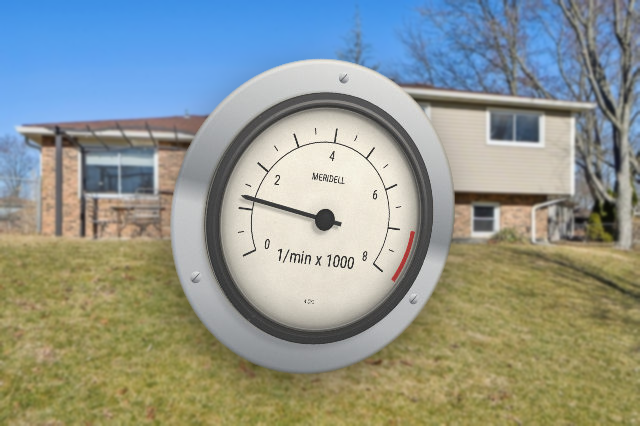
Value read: 1250rpm
